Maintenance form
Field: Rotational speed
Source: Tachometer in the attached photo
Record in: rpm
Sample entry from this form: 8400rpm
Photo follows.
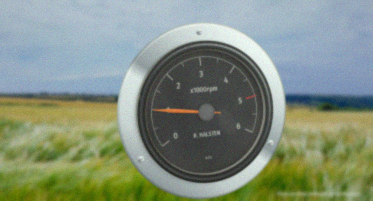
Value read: 1000rpm
